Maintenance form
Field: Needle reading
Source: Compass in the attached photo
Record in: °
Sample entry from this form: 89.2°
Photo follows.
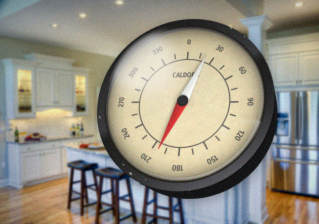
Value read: 202.5°
